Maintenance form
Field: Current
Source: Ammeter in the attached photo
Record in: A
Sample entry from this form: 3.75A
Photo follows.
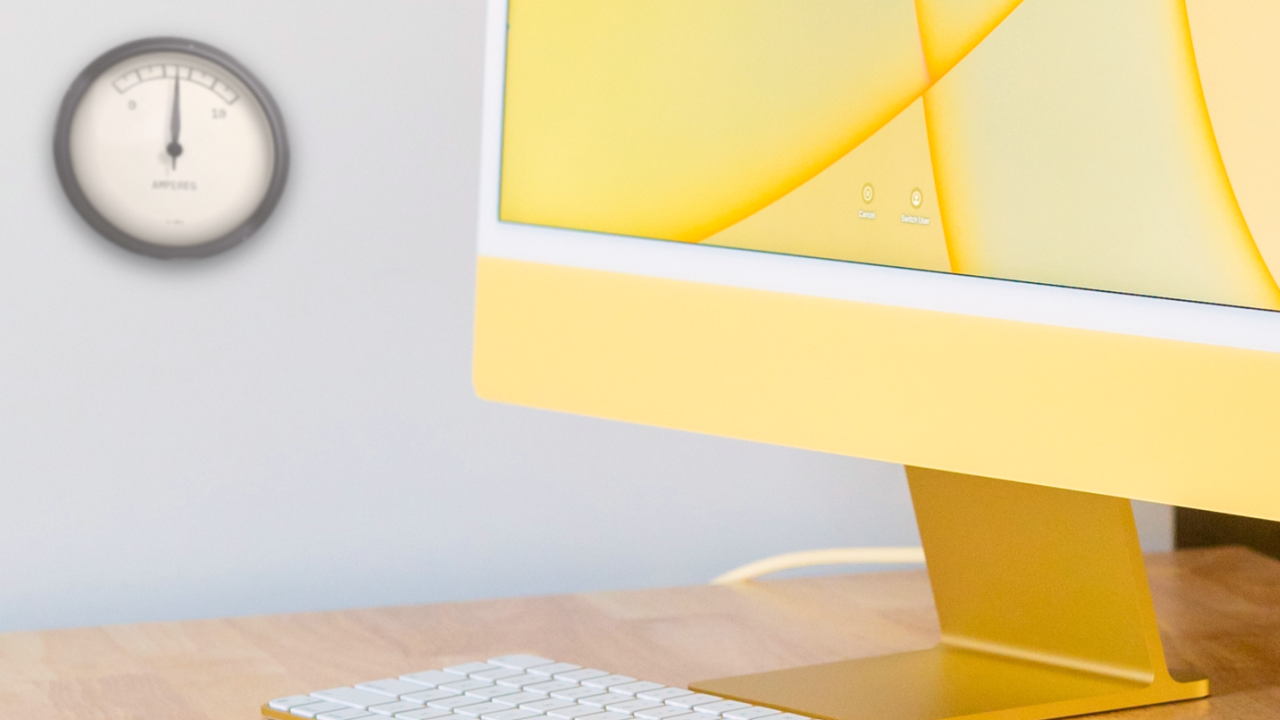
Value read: 5A
